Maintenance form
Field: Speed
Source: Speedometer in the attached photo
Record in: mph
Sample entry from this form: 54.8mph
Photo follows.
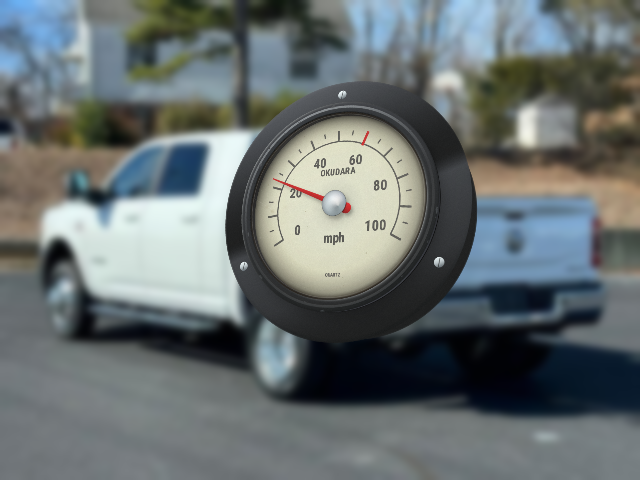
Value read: 22.5mph
